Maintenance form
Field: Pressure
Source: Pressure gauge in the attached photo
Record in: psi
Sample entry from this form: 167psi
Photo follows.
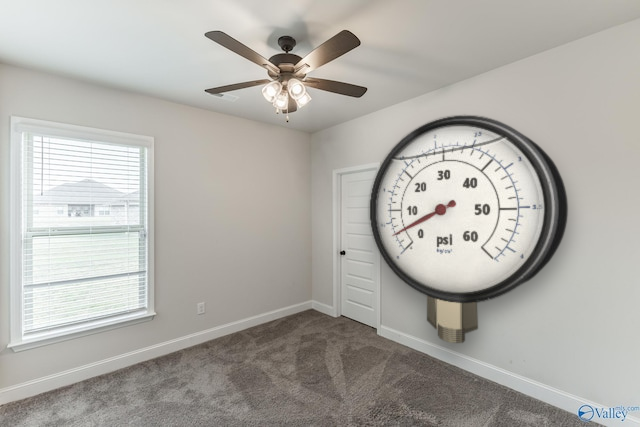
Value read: 4psi
